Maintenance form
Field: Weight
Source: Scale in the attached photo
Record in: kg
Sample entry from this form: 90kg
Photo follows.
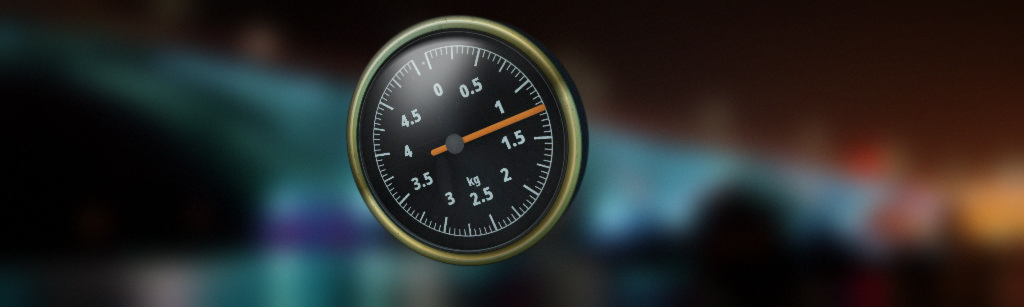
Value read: 1.25kg
